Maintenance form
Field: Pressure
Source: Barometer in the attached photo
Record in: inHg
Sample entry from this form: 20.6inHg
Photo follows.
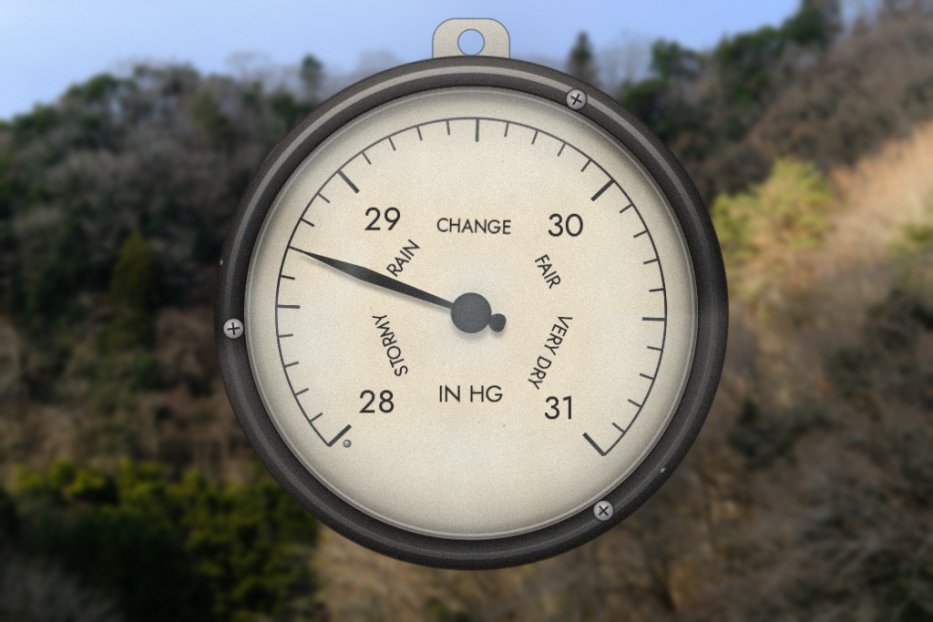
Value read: 28.7inHg
